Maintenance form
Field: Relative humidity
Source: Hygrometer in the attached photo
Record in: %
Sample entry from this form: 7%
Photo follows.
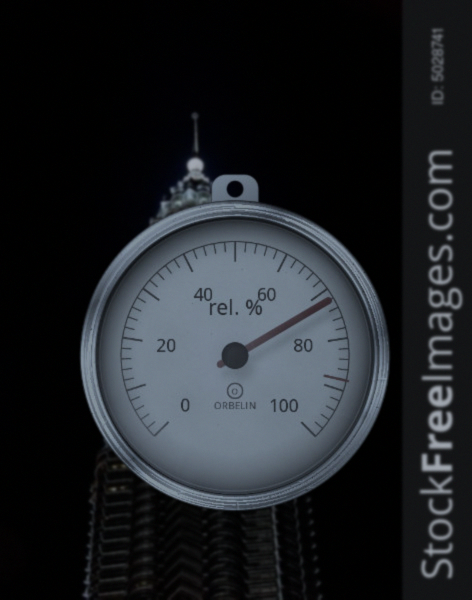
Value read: 72%
